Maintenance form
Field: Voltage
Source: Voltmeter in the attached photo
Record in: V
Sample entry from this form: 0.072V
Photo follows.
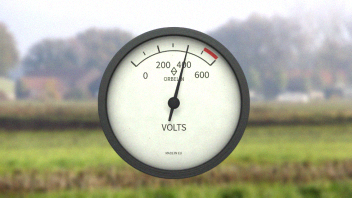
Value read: 400V
